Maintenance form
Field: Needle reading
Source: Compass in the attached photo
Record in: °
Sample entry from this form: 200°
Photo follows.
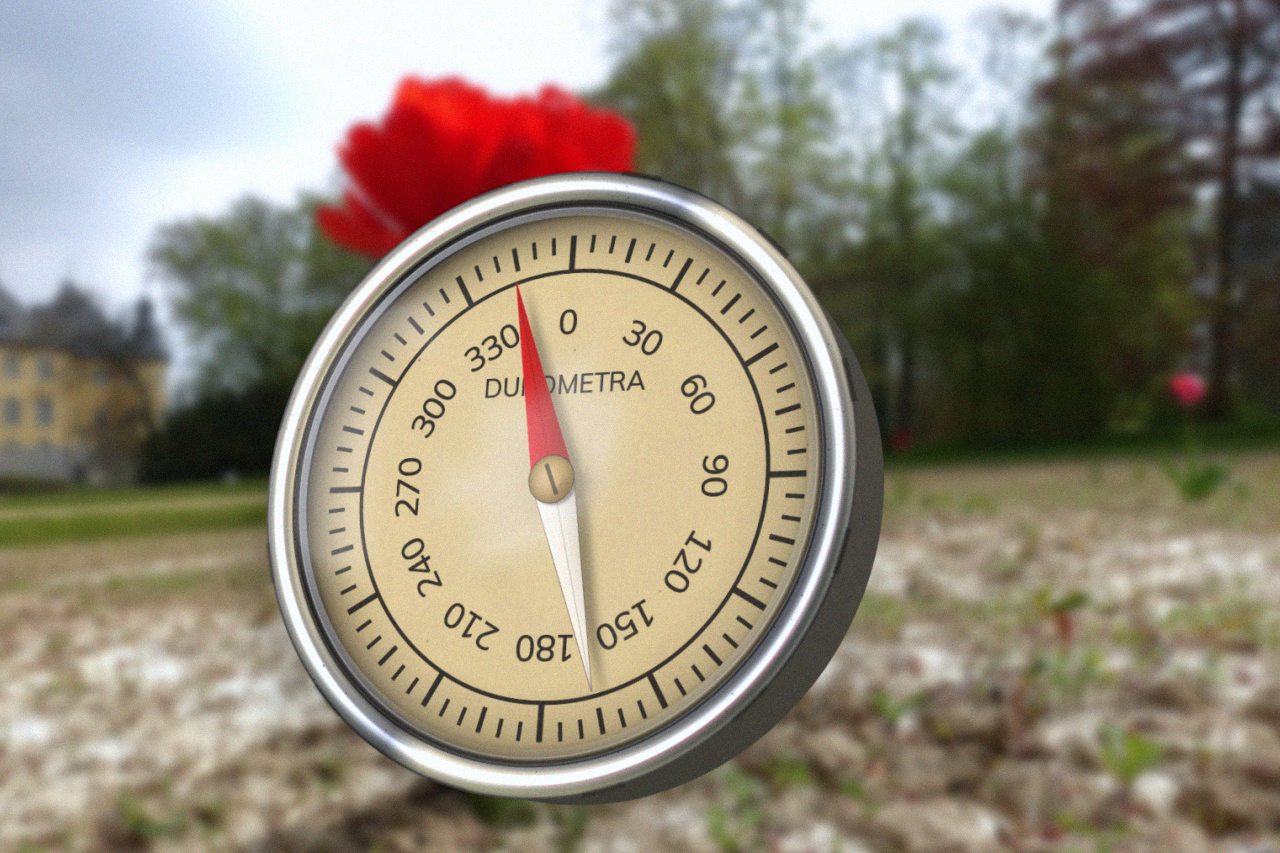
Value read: 345°
